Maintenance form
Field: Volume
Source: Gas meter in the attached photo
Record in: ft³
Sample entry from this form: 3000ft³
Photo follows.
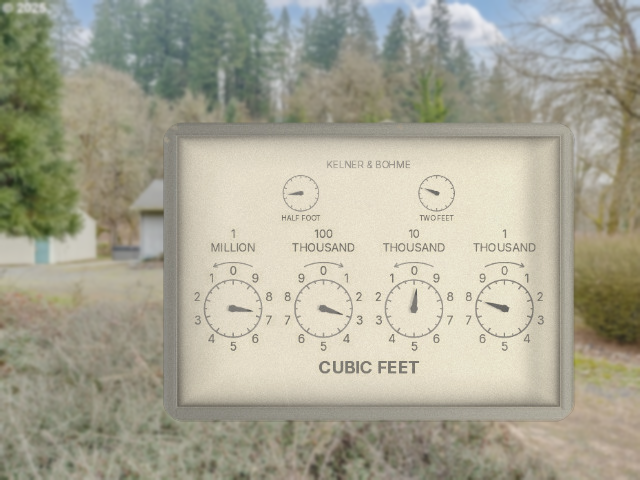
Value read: 729800ft³
